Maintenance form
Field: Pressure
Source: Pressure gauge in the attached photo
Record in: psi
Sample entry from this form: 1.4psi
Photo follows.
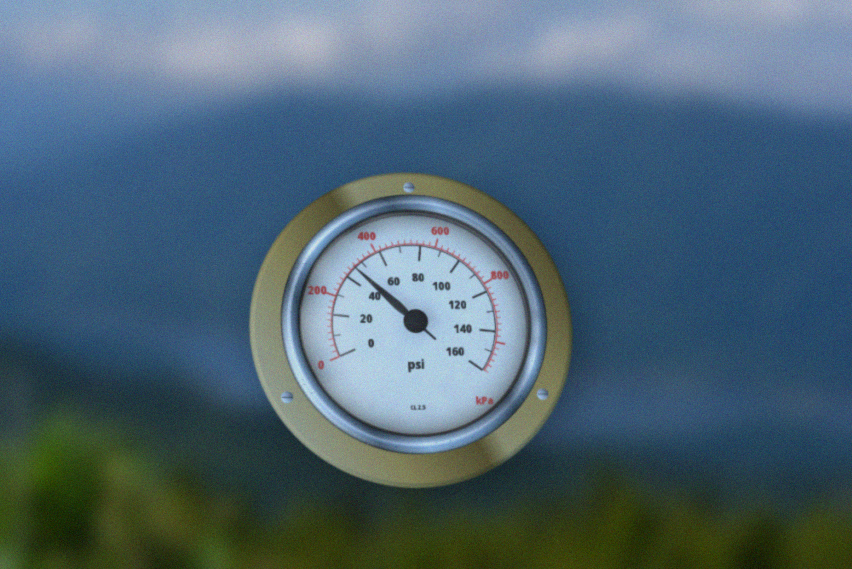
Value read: 45psi
